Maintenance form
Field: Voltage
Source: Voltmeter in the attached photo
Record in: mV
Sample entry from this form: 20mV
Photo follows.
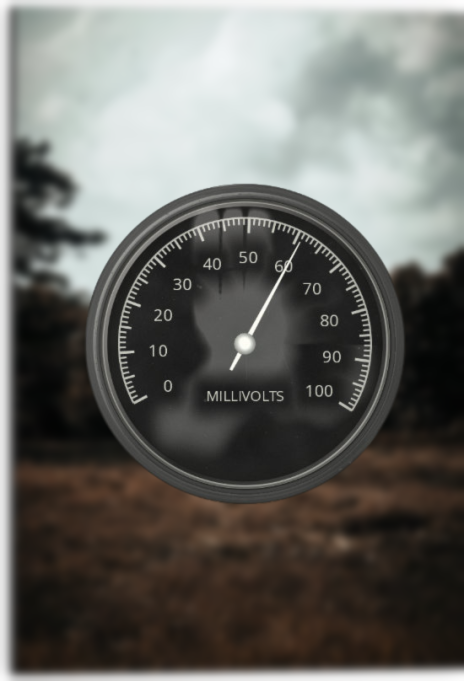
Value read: 61mV
